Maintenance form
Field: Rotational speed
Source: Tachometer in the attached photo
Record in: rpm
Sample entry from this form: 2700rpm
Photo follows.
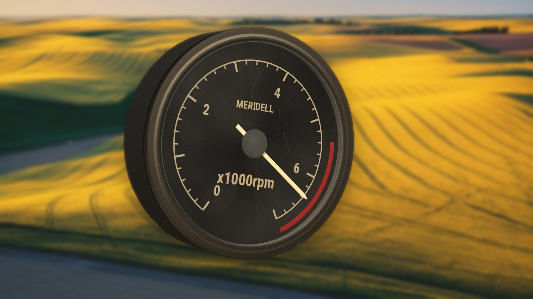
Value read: 6400rpm
